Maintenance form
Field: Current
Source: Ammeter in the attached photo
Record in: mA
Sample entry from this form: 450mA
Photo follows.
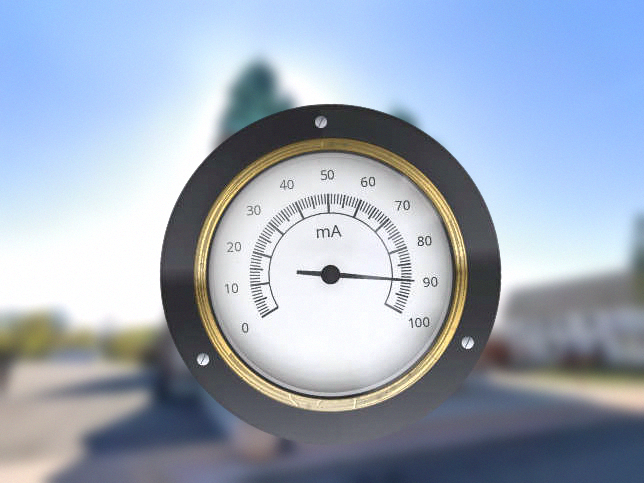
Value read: 90mA
